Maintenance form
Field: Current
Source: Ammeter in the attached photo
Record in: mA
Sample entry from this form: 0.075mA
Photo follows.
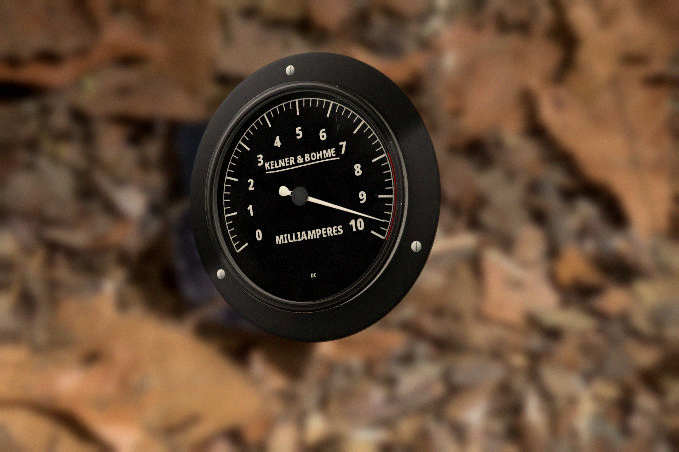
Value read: 9.6mA
